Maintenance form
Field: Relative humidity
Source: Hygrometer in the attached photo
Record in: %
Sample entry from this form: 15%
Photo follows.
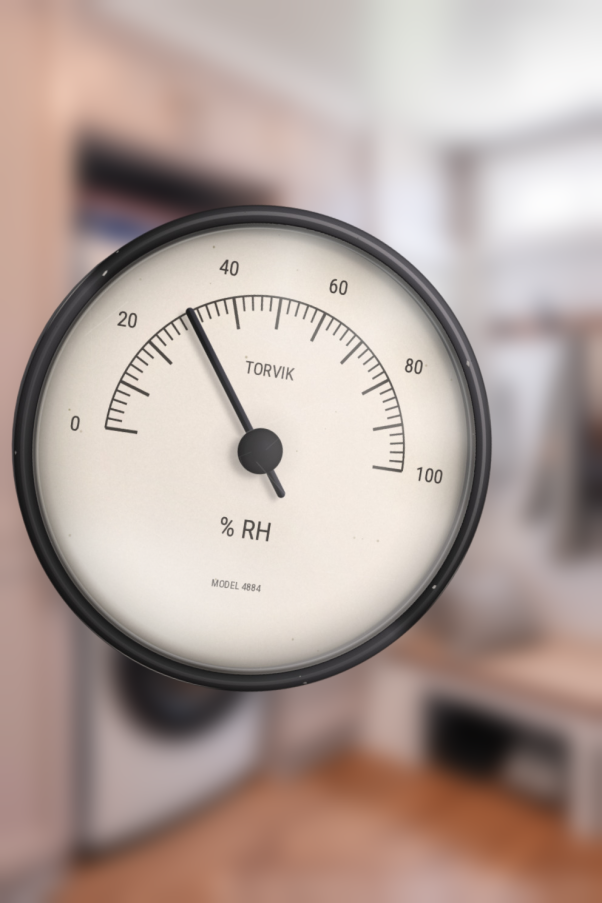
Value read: 30%
